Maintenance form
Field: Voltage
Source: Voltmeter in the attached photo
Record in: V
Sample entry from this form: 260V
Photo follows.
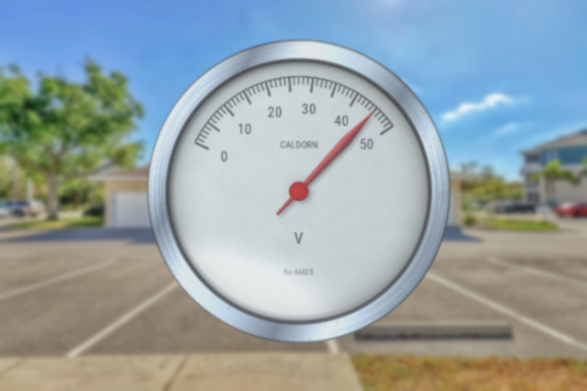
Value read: 45V
